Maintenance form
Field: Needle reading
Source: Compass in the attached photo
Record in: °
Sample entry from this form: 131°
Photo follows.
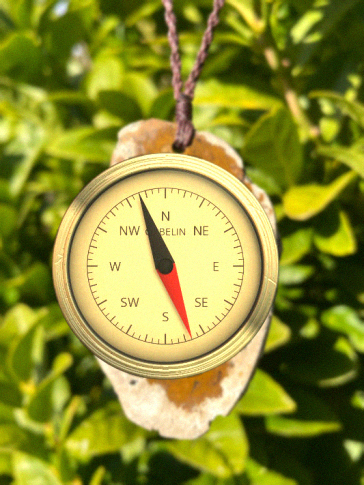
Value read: 160°
